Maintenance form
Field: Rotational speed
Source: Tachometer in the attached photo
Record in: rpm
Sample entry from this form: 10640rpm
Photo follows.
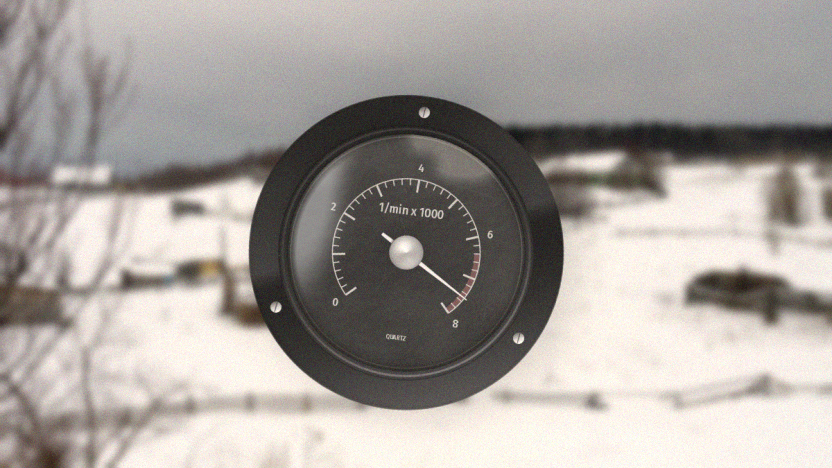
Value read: 7500rpm
